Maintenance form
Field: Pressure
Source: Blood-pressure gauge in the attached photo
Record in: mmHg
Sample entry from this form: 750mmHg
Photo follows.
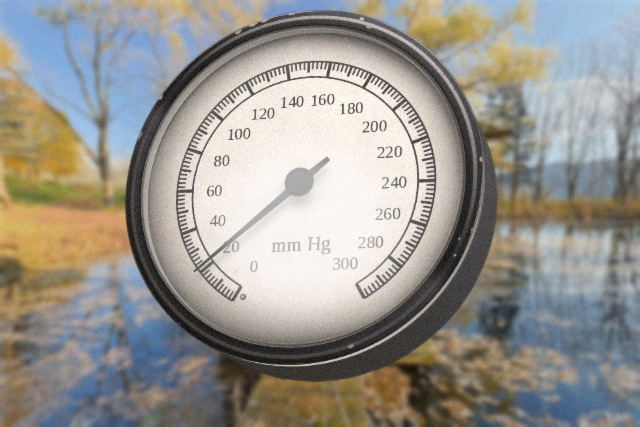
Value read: 20mmHg
